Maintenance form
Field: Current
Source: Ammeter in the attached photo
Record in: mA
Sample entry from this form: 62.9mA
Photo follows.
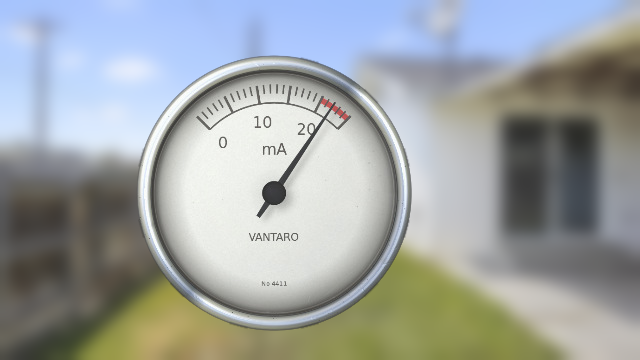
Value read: 22mA
